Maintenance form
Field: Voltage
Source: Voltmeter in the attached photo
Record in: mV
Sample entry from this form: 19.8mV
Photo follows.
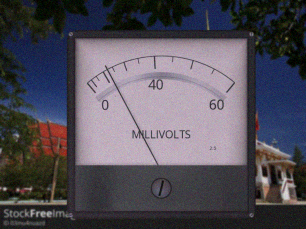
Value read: 22.5mV
